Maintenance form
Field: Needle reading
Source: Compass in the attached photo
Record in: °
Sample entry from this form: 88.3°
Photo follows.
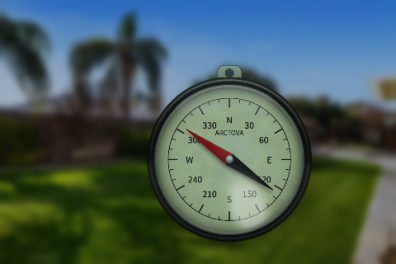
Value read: 305°
